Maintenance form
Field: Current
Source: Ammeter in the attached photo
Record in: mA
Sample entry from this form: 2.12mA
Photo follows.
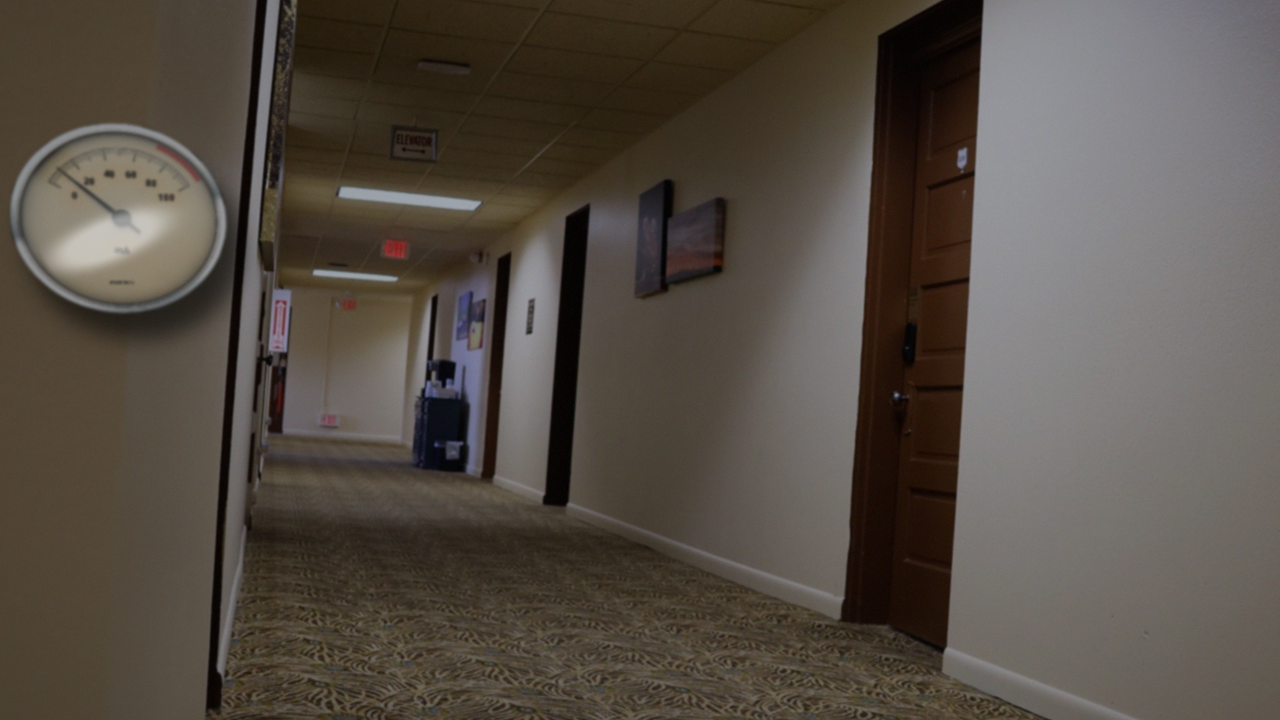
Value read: 10mA
